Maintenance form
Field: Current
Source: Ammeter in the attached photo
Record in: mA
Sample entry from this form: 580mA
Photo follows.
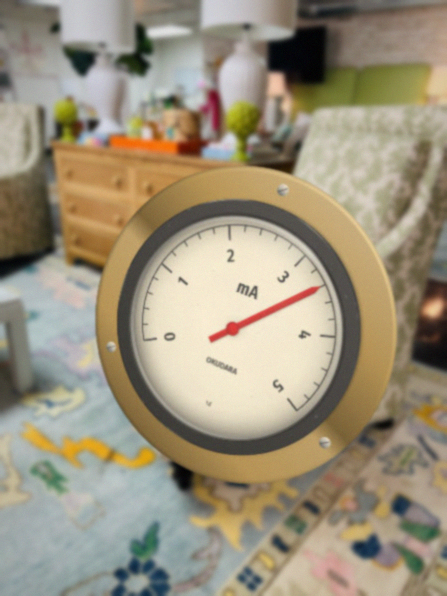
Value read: 3.4mA
